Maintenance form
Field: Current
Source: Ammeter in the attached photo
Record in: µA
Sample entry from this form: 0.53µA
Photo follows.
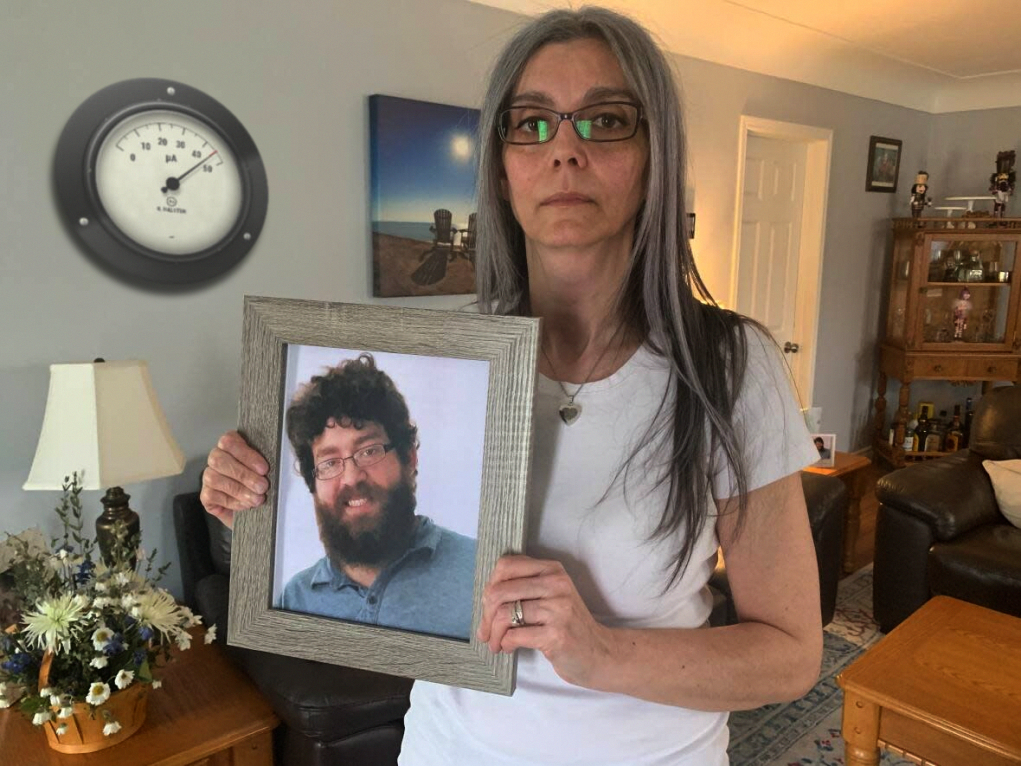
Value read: 45µA
